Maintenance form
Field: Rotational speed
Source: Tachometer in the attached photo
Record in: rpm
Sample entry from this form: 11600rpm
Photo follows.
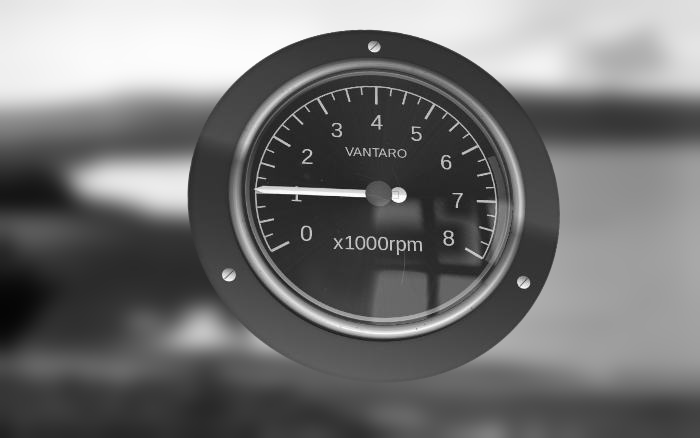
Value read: 1000rpm
